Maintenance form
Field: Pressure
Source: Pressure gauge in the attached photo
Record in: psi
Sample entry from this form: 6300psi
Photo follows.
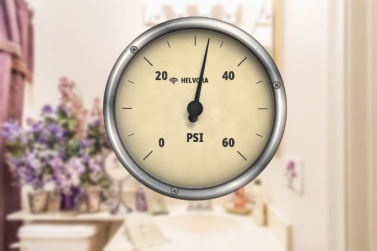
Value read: 32.5psi
